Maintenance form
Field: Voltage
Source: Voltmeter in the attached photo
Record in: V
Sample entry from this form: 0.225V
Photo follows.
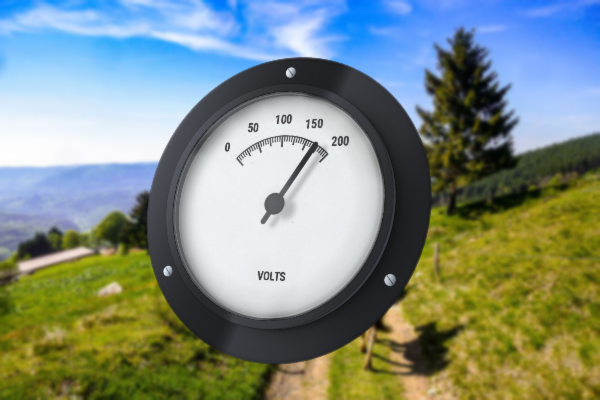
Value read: 175V
